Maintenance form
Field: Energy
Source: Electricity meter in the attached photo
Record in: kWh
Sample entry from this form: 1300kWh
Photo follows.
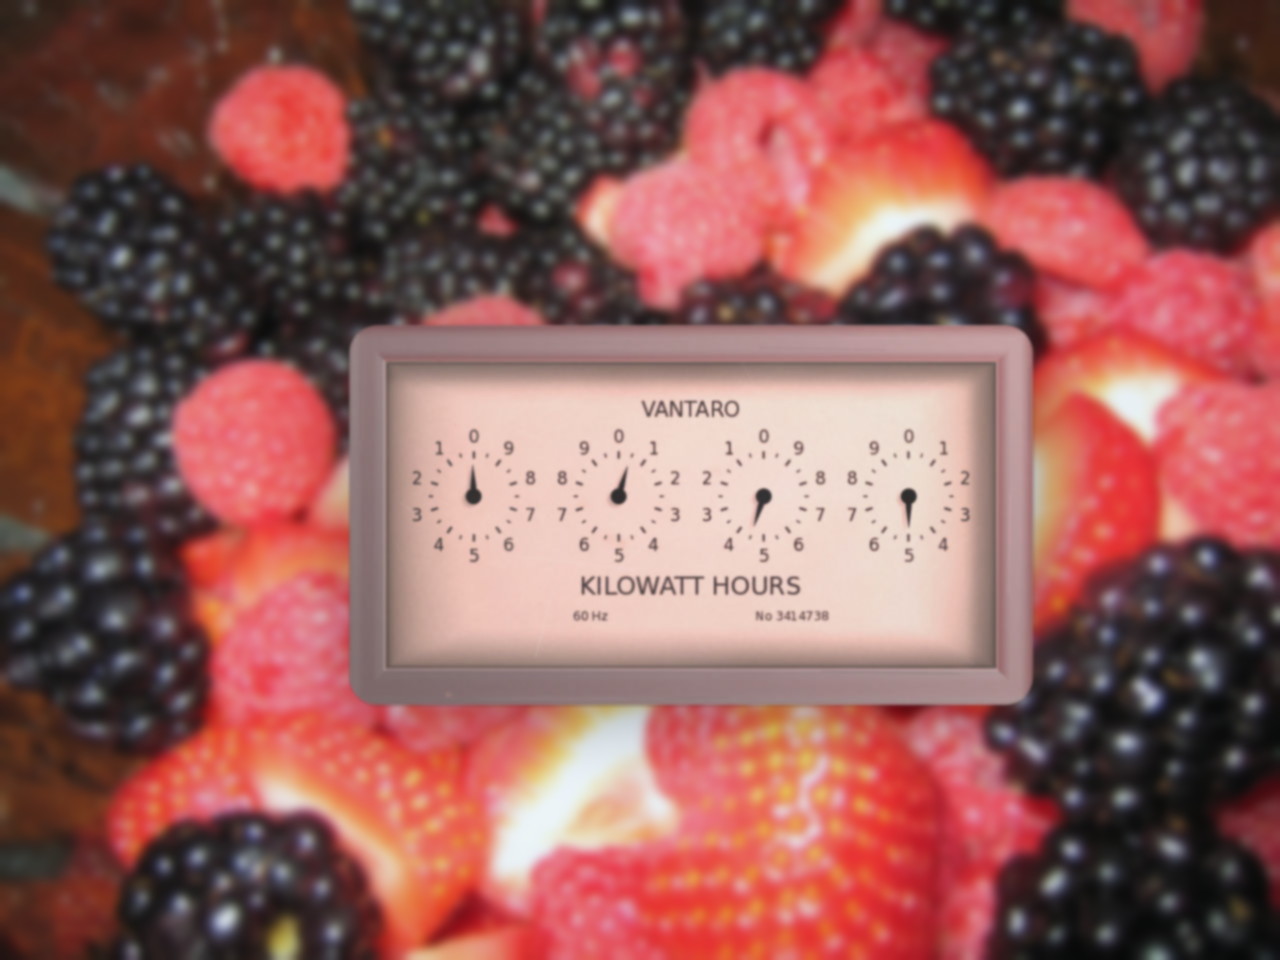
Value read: 45kWh
